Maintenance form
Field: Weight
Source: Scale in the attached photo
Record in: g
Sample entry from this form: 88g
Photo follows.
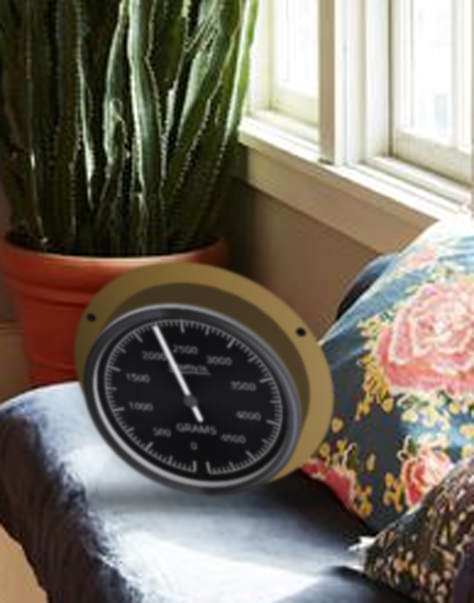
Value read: 2250g
